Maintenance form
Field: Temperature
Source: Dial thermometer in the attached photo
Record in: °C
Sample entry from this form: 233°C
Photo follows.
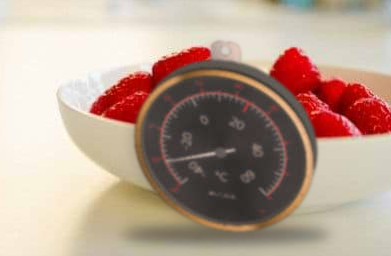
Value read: -30°C
